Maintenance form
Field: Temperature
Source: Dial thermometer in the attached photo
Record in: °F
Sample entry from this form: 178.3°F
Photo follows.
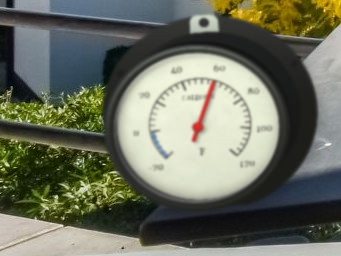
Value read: 60°F
